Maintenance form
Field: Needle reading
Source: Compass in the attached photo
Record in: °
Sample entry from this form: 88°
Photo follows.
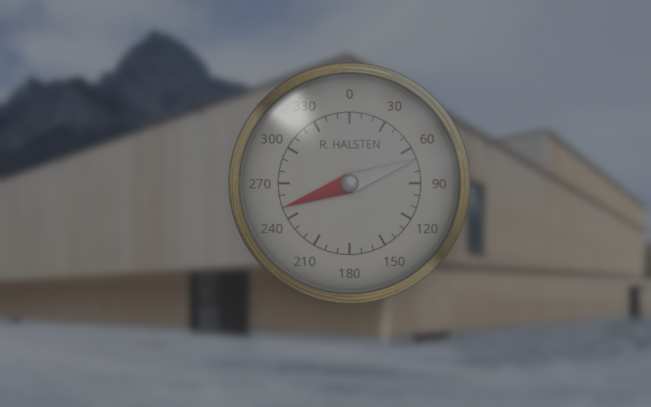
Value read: 250°
